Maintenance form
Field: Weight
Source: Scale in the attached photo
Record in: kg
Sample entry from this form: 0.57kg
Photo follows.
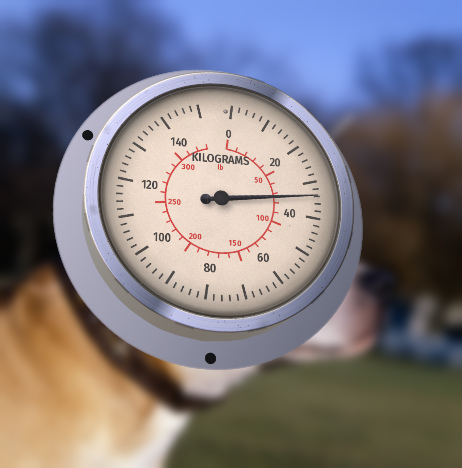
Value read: 34kg
